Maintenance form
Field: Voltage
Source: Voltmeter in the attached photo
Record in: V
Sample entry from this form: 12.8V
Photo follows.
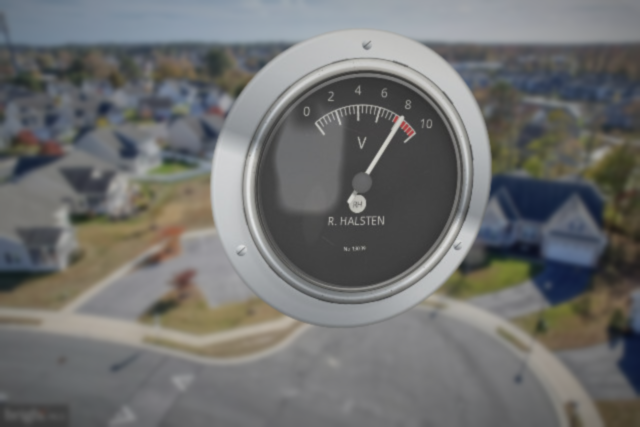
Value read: 8V
